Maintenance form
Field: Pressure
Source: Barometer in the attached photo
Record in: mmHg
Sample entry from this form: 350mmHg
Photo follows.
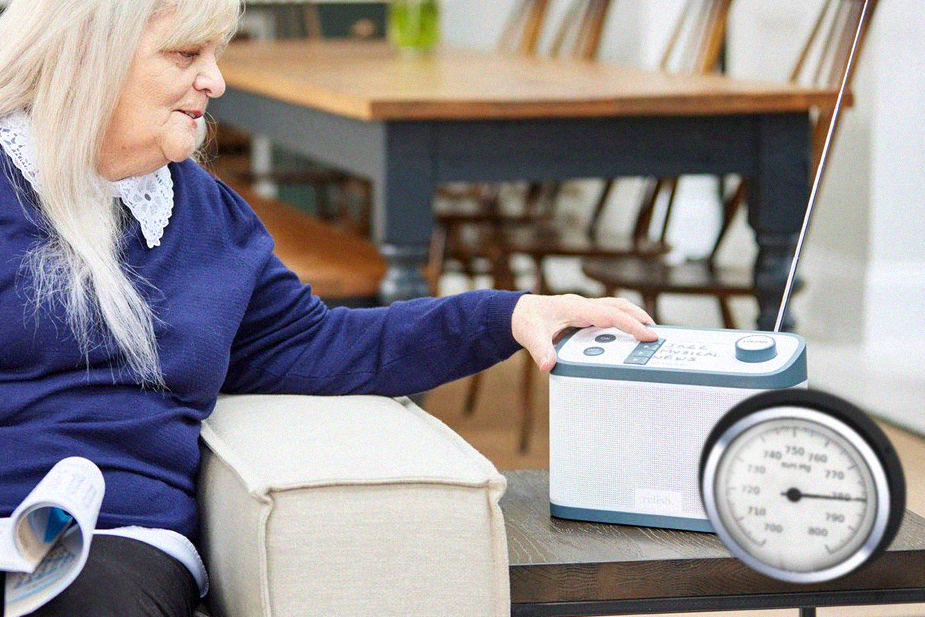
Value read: 780mmHg
